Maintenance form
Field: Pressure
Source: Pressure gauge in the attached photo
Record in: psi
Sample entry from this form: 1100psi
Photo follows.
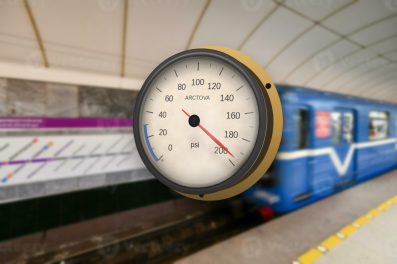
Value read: 195psi
